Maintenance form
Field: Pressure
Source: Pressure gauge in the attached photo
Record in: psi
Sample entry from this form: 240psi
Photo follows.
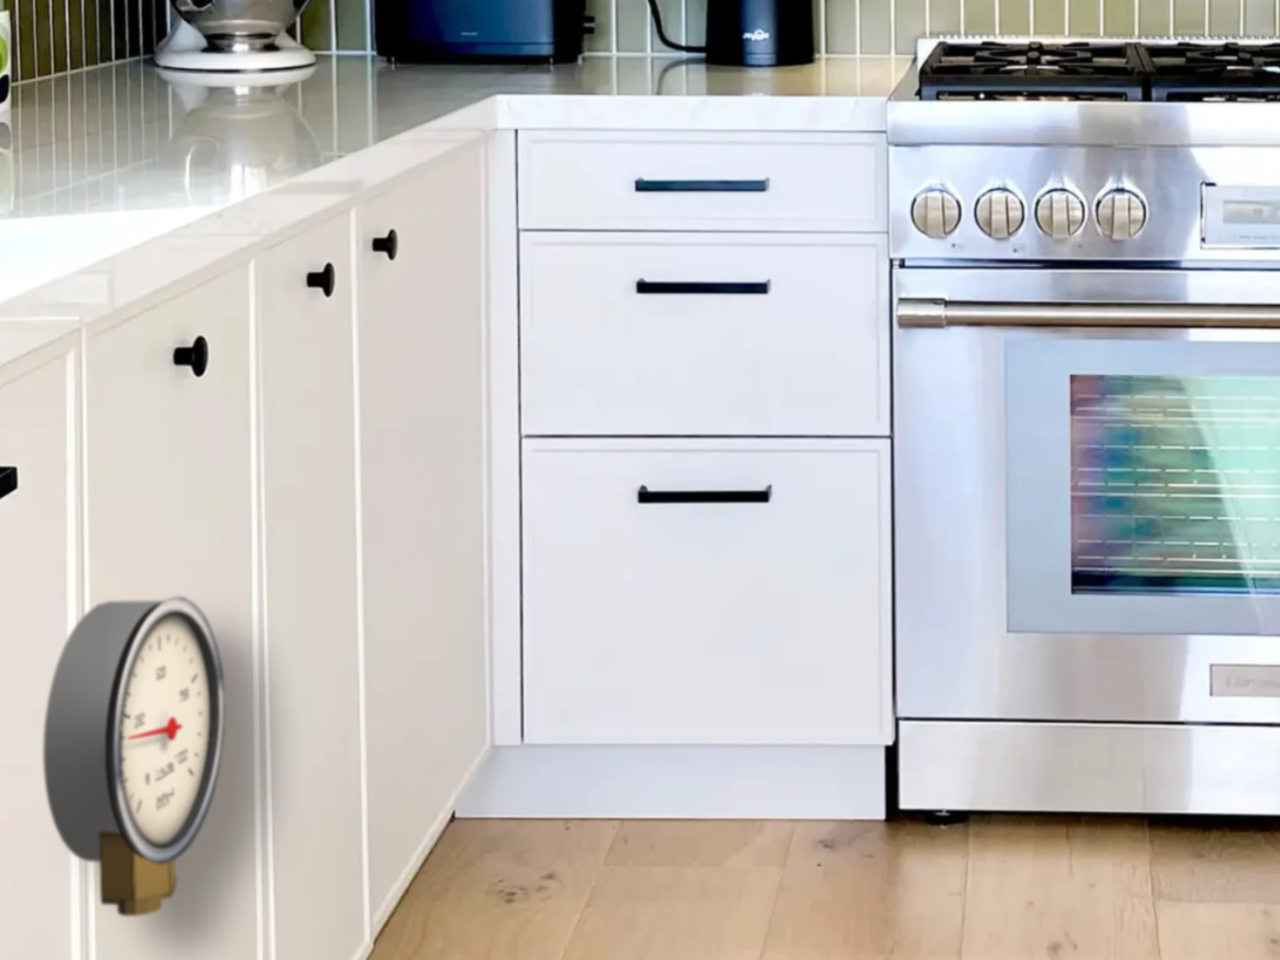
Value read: 200psi
